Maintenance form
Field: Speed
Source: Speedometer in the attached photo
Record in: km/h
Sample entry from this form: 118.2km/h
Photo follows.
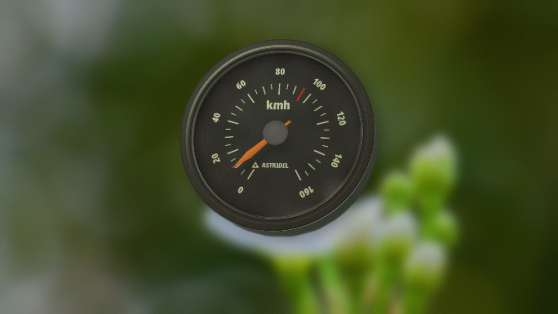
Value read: 10km/h
